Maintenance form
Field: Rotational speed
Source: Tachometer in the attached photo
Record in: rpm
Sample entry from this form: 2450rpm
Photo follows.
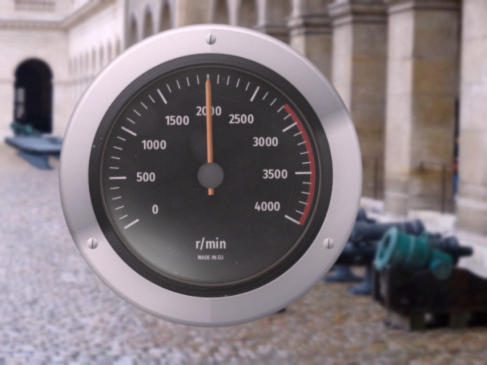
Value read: 2000rpm
